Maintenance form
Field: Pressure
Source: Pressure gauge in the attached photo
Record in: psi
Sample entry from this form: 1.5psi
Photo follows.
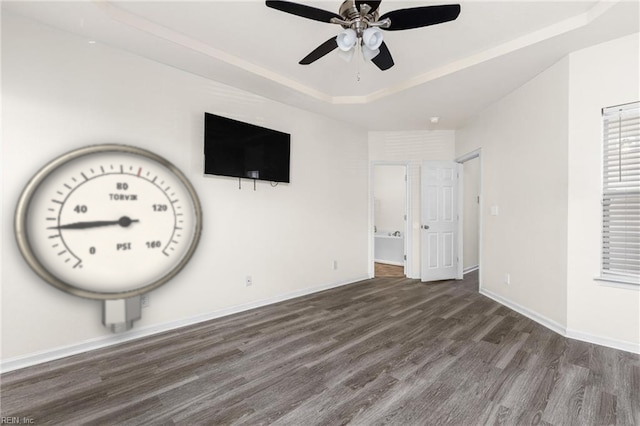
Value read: 25psi
